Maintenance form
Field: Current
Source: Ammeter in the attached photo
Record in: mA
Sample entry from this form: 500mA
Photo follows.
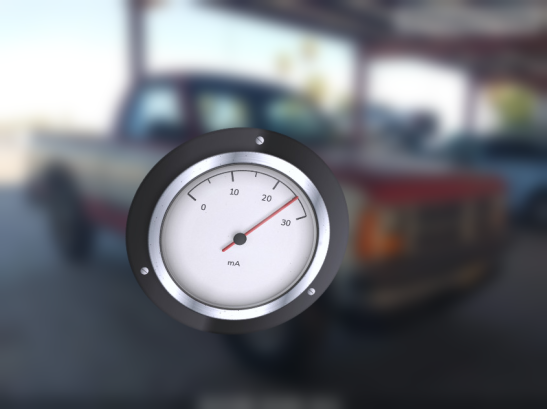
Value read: 25mA
